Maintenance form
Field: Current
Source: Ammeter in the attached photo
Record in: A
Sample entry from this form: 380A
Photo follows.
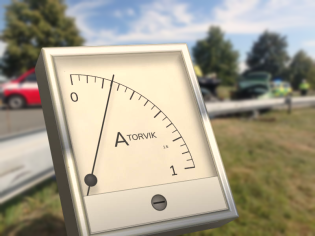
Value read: 0.25A
